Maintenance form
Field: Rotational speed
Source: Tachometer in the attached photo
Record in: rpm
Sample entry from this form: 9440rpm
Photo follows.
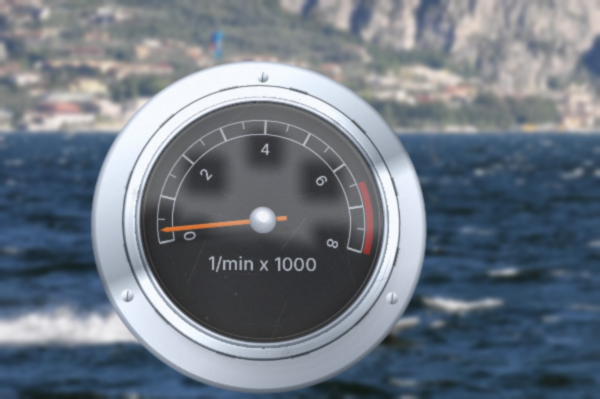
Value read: 250rpm
